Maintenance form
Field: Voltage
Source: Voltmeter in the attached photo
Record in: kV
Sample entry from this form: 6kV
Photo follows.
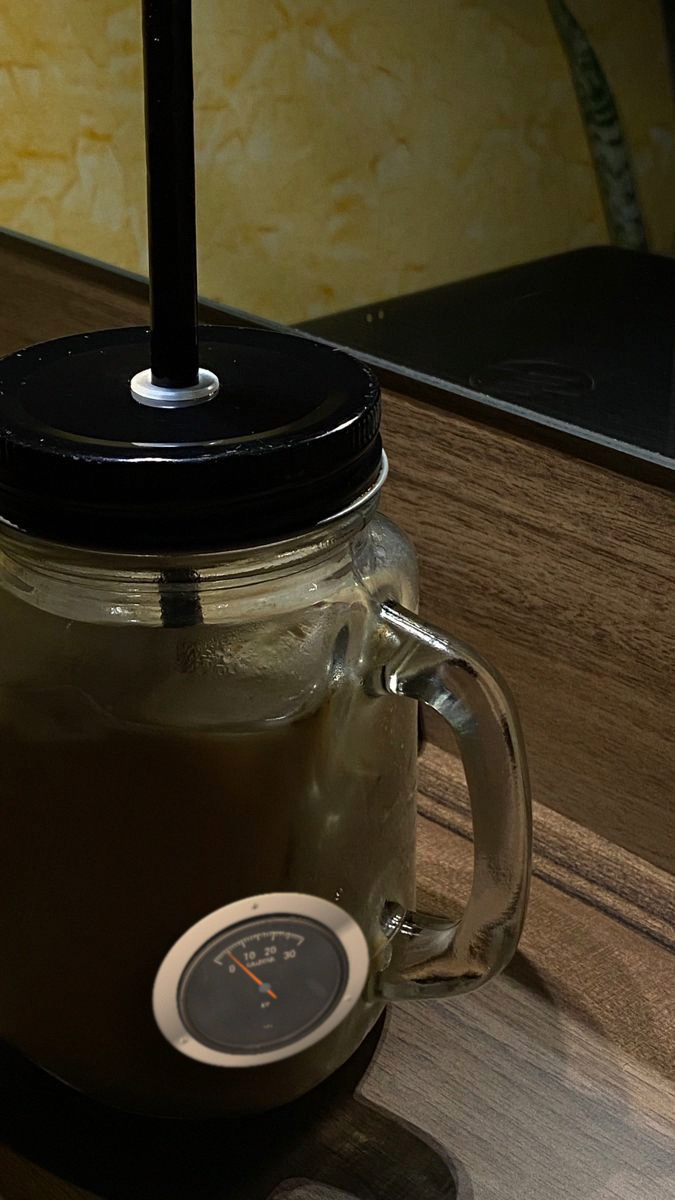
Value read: 5kV
